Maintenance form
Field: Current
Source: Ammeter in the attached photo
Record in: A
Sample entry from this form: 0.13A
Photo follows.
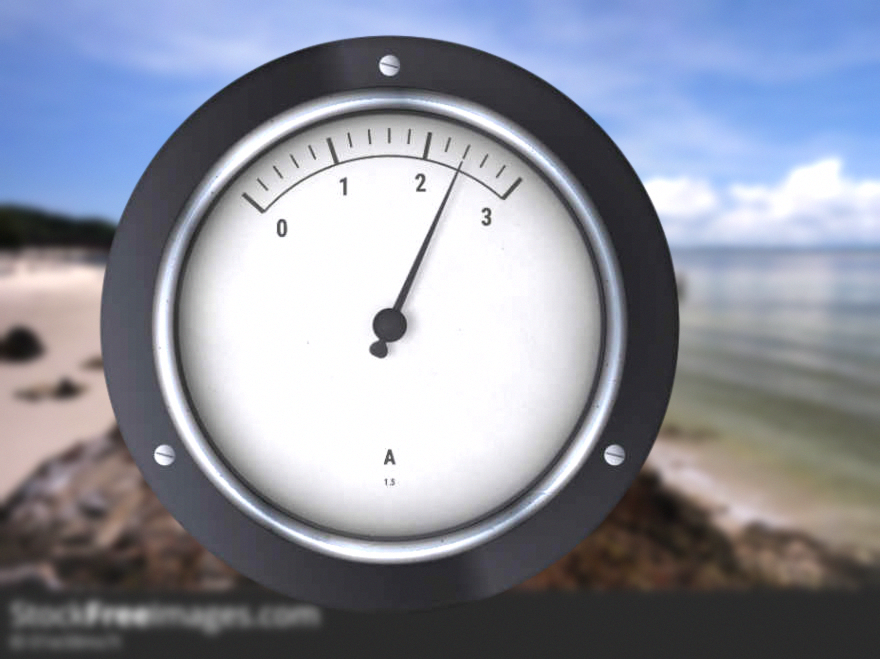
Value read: 2.4A
